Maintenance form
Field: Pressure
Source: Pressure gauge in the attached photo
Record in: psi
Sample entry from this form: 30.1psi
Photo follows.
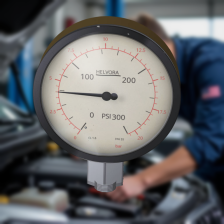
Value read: 60psi
